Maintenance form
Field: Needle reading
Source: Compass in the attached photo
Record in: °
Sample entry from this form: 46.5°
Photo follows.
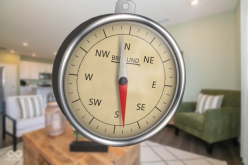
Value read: 170°
